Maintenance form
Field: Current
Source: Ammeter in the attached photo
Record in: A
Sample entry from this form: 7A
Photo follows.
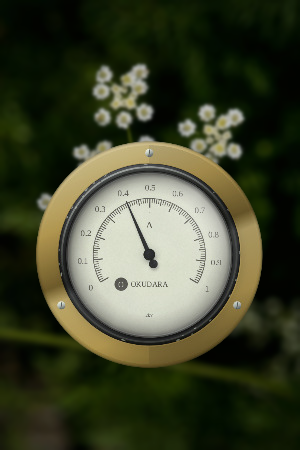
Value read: 0.4A
